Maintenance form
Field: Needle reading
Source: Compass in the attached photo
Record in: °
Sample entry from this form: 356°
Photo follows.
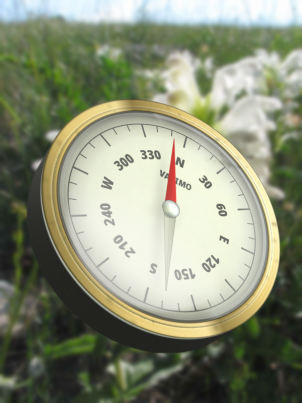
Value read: 350°
